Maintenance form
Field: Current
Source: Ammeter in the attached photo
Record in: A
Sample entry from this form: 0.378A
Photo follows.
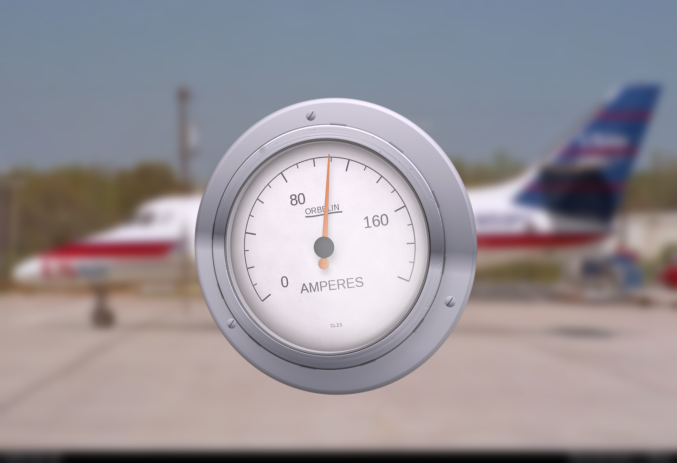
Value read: 110A
